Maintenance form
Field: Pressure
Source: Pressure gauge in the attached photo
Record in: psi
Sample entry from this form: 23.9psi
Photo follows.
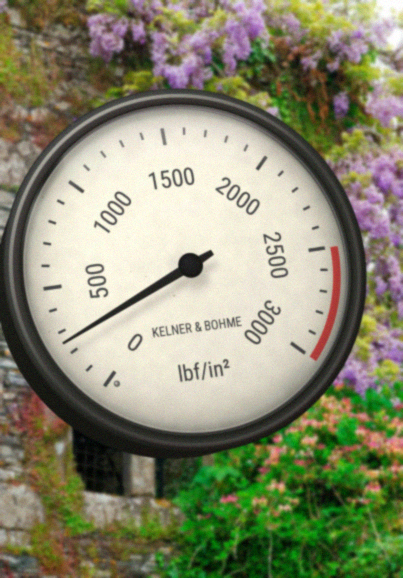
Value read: 250psi
